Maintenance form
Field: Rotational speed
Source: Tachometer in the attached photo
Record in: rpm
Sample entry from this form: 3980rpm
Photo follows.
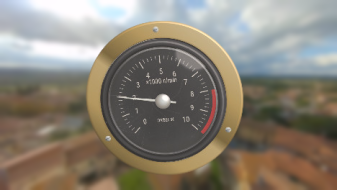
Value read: 2000rpm
